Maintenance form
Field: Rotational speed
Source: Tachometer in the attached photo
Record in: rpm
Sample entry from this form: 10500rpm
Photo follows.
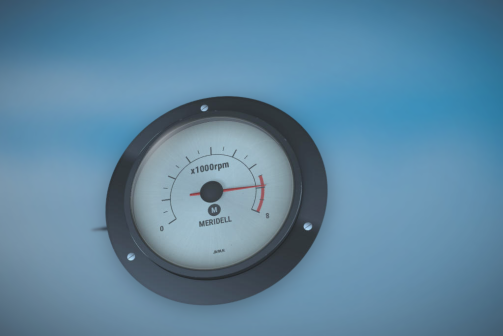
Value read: 7000rpm
